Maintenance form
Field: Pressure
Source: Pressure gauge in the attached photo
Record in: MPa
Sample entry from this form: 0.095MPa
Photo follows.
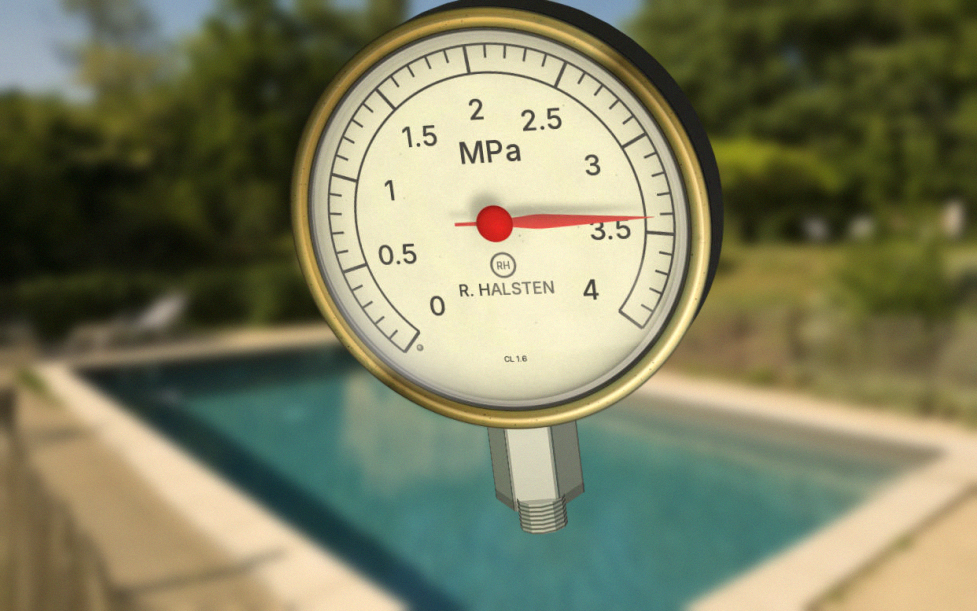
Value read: 3.4MPa
